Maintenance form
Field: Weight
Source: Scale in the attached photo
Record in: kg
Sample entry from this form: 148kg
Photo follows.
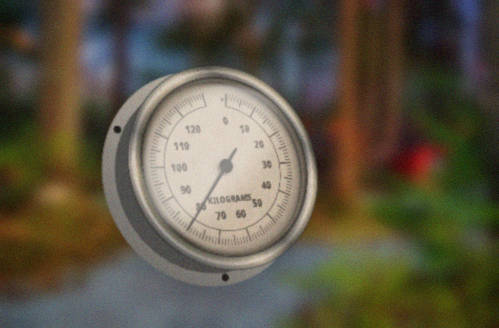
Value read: 80kg
